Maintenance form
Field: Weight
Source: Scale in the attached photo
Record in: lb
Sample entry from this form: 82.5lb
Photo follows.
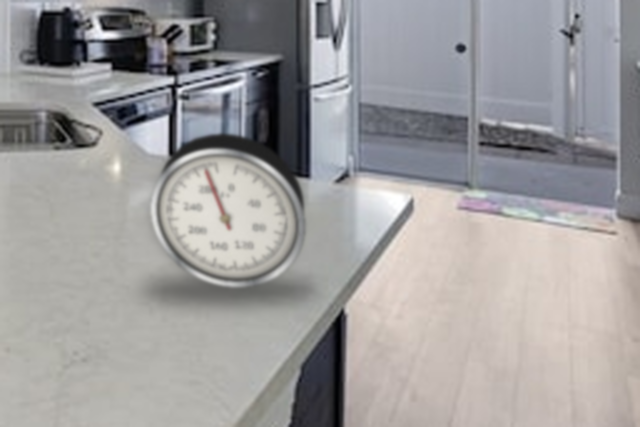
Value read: 290lb
